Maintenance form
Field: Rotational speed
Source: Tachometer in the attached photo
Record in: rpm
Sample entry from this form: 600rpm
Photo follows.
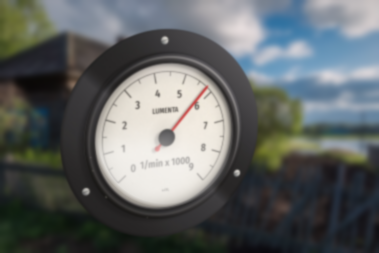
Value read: 5750rpm
